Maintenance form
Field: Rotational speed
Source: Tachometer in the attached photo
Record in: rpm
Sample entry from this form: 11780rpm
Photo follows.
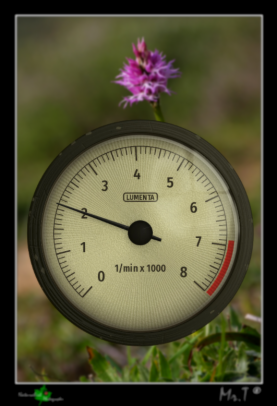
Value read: 2000rpm
